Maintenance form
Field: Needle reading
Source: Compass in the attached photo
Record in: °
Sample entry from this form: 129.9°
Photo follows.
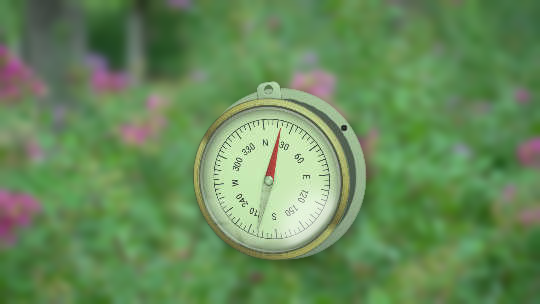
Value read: 20°
